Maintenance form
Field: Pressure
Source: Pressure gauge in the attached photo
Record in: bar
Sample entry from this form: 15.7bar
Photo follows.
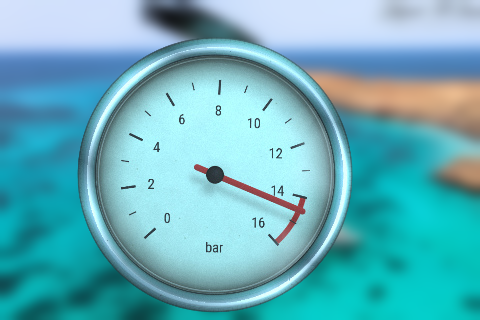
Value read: 14.5bar
